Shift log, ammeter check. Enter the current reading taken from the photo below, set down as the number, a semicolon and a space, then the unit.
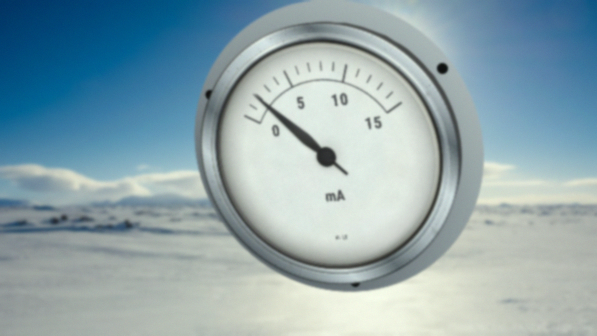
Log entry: 2; mA
